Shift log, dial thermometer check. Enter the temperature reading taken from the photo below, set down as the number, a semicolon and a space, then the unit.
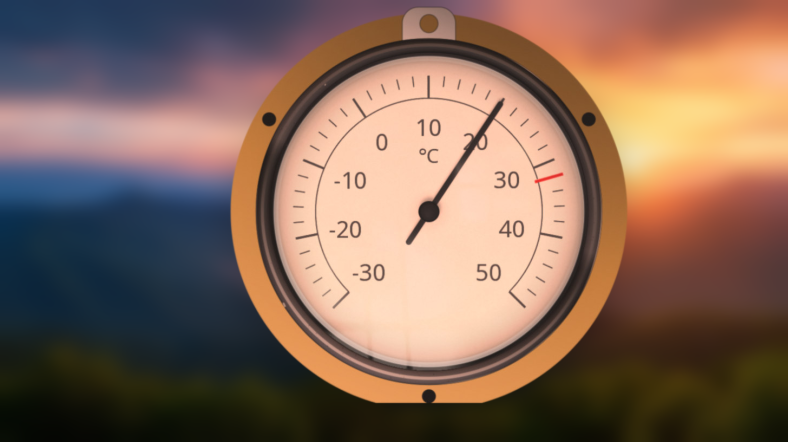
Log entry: 20; °C
